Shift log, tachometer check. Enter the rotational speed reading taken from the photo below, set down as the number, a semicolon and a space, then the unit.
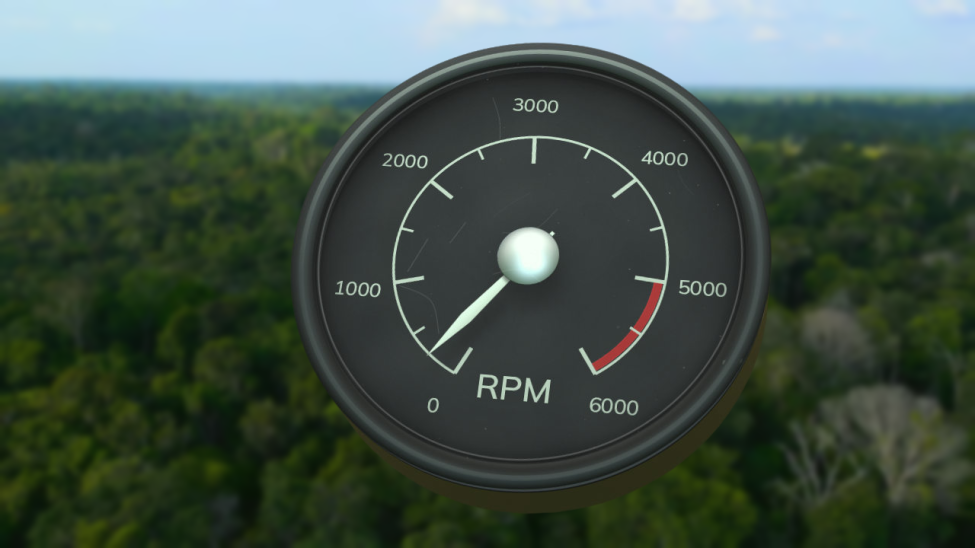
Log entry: 250; rpm
